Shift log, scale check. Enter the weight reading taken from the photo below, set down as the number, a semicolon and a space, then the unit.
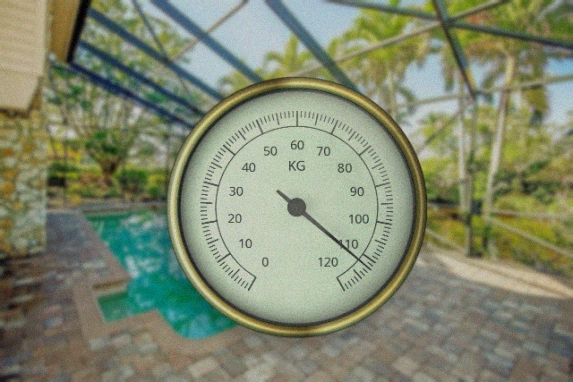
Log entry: 112; kg
